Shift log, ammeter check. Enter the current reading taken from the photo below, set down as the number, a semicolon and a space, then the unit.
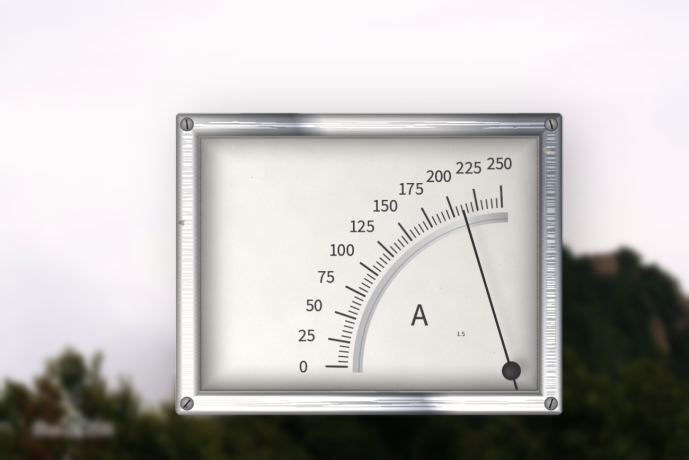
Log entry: 210; A
